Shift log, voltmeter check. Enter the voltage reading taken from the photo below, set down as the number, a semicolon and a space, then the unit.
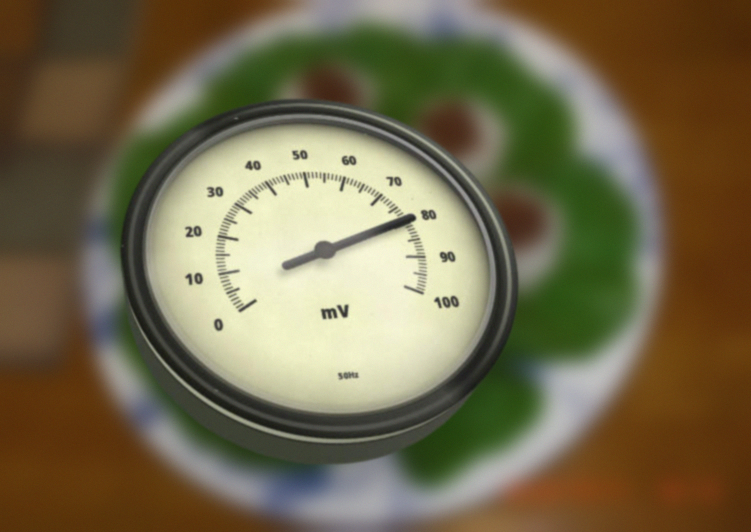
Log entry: 80; mV
